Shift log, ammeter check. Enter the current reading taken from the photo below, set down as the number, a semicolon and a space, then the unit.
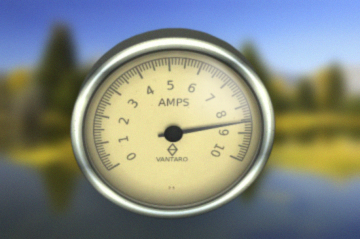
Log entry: 8.5; A
